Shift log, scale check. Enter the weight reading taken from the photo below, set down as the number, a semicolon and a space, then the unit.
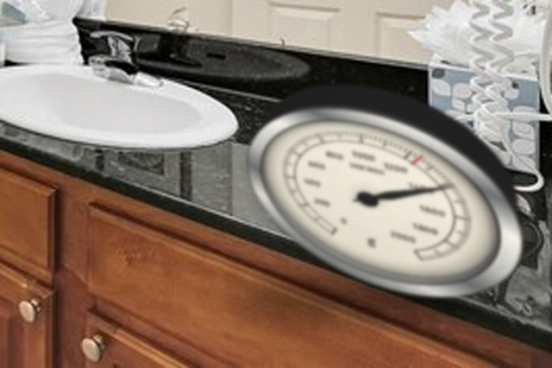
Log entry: 1400; g
